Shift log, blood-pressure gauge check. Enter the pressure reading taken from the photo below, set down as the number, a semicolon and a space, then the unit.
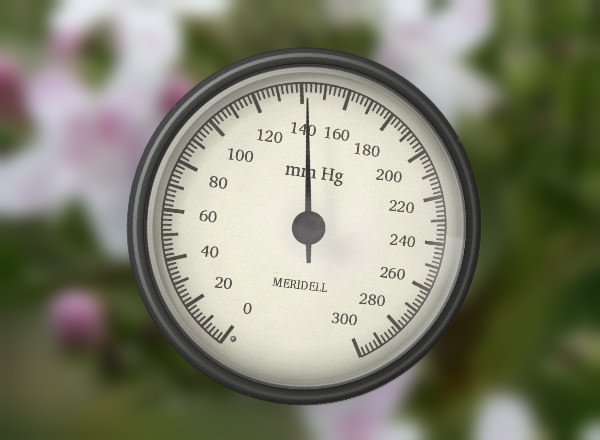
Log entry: 142; mmHg
